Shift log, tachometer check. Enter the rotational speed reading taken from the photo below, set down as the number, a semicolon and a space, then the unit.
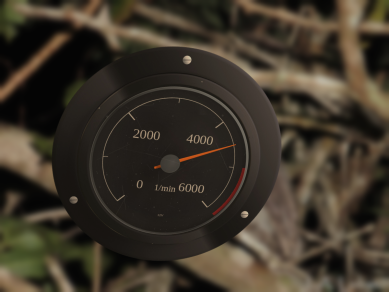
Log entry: 4500; rpm
